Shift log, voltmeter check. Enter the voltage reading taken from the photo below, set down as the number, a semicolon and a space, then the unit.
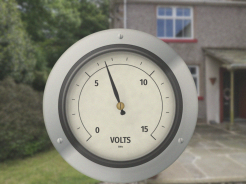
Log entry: 6.5; V
